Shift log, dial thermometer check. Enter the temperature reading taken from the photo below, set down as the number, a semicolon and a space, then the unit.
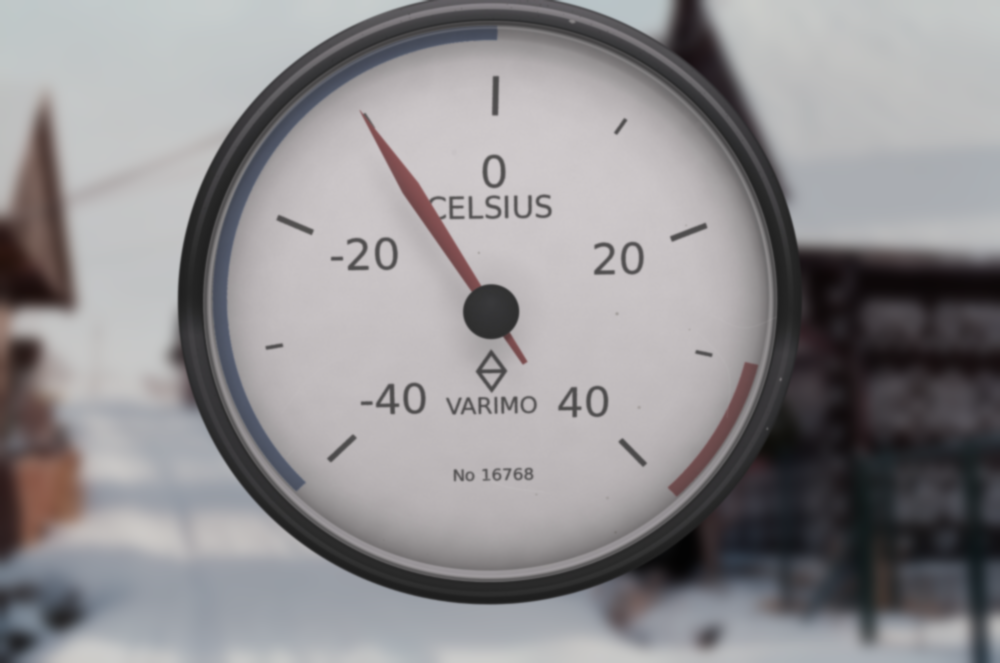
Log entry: -10; °C
